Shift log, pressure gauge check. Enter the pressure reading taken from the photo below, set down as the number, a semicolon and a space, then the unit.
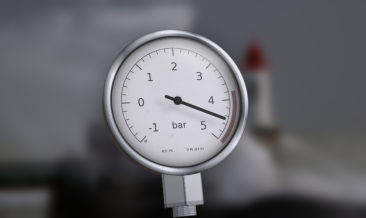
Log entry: 4.5; bar
